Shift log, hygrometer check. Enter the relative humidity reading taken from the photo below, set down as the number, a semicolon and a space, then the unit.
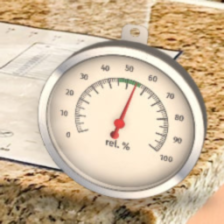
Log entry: 55; %
